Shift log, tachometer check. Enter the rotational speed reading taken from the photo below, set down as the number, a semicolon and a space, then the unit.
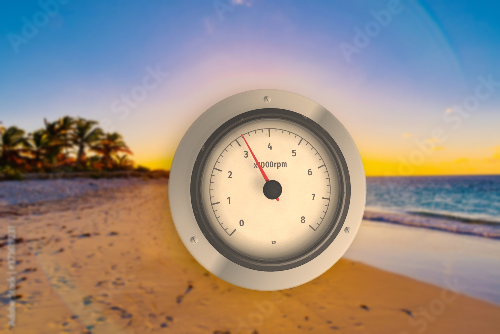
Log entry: 3200; rpm
